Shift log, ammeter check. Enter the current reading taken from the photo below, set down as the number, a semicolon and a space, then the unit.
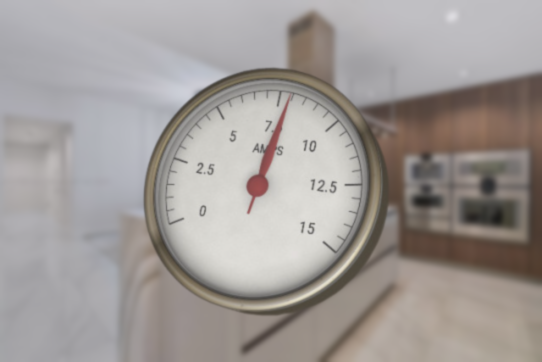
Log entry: 8; A
